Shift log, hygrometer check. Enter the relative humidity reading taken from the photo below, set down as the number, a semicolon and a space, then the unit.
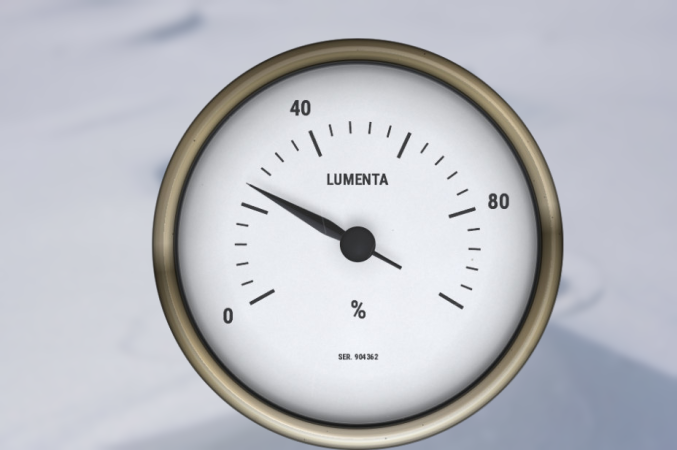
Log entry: 24; %
